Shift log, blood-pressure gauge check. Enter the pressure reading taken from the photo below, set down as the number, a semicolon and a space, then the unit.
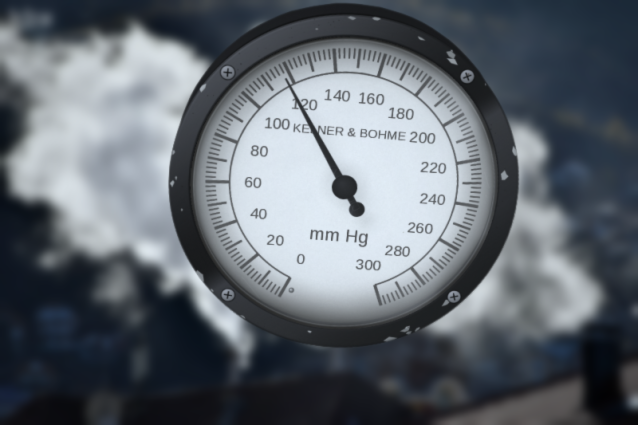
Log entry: 118; mmHg
